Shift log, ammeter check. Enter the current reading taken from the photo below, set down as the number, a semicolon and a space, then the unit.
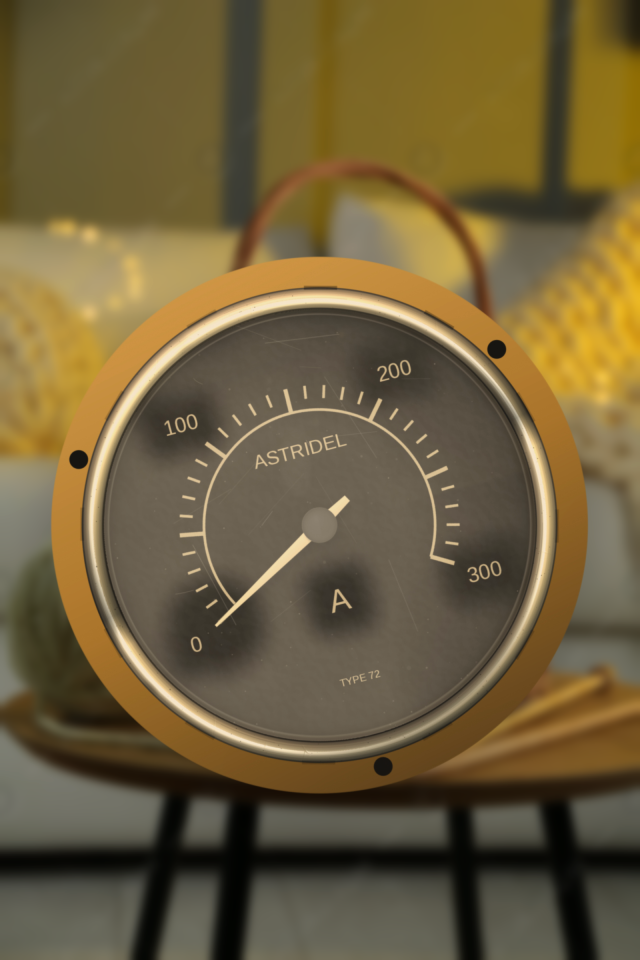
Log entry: 0; A
